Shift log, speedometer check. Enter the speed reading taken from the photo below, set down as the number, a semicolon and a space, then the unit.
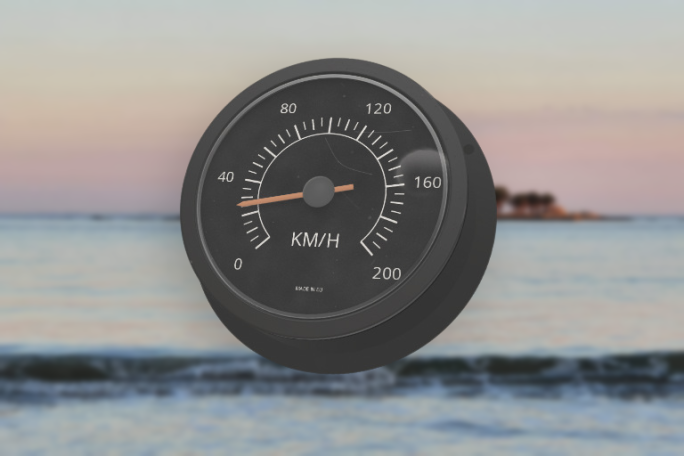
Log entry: 25; km/h
